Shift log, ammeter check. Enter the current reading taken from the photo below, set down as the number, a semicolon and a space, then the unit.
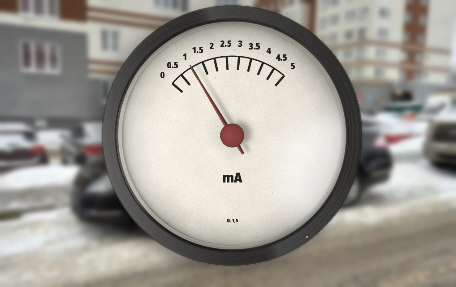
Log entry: 1; mA
